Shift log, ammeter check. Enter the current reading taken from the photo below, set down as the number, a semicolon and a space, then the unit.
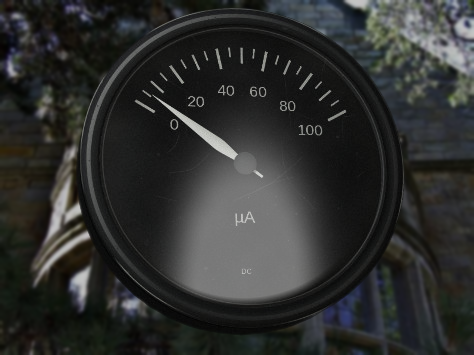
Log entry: 5; µA
